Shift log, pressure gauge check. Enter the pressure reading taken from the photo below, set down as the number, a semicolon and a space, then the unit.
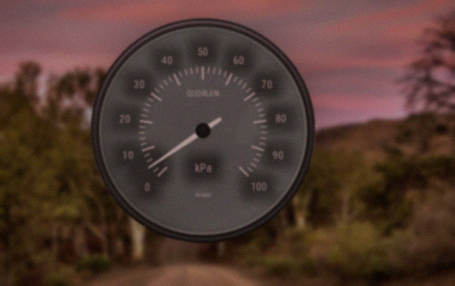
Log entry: 4; kPa
